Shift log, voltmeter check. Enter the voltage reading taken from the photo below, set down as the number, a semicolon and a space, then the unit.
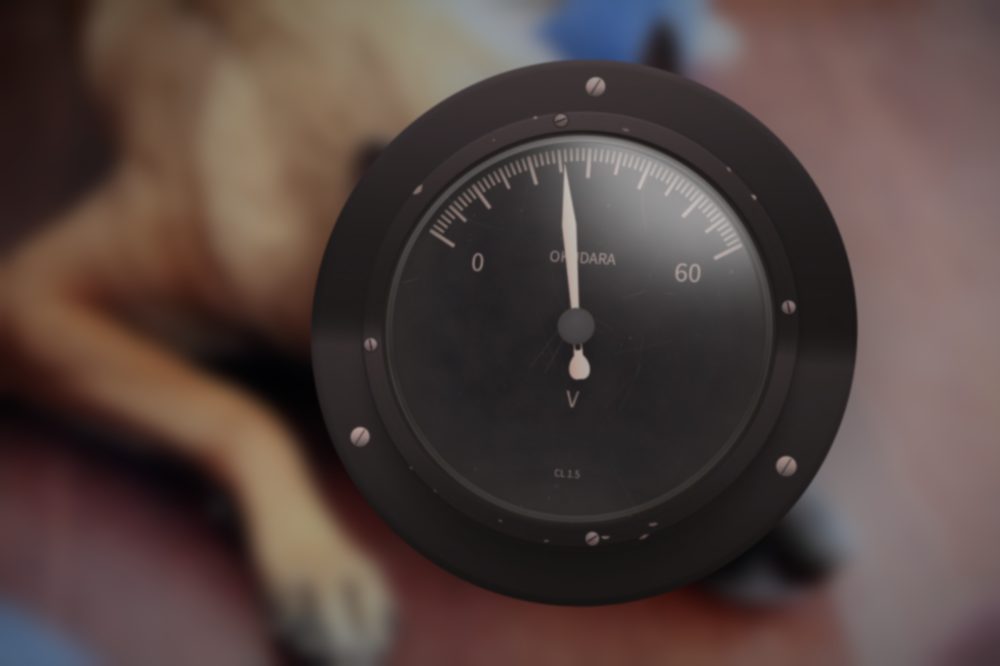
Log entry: 26; V
